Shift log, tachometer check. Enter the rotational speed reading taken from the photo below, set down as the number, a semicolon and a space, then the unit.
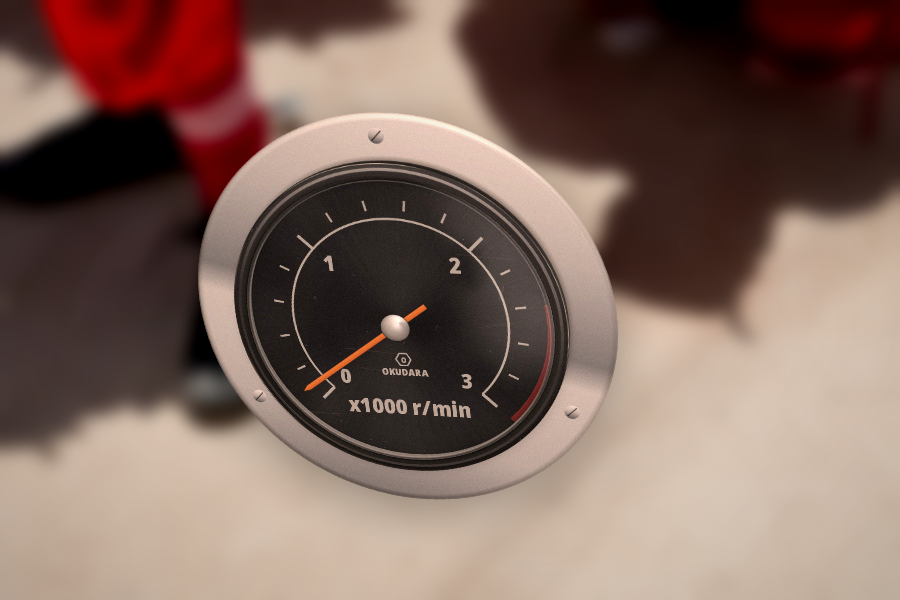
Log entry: 100; rpm
